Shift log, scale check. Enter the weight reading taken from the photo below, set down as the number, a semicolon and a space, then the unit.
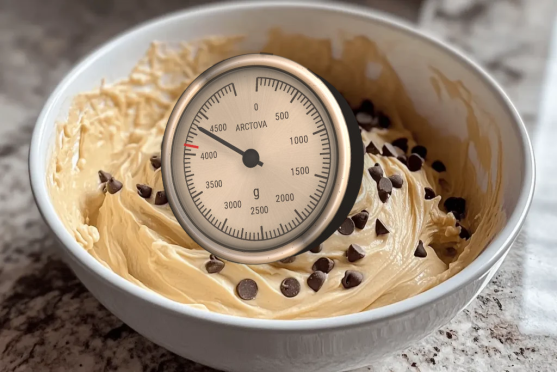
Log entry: 4350; g
